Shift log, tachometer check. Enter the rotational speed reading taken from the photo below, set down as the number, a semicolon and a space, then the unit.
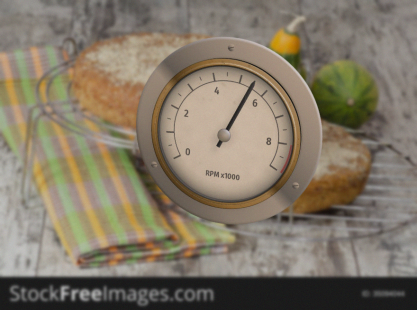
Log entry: 5500; rpm
